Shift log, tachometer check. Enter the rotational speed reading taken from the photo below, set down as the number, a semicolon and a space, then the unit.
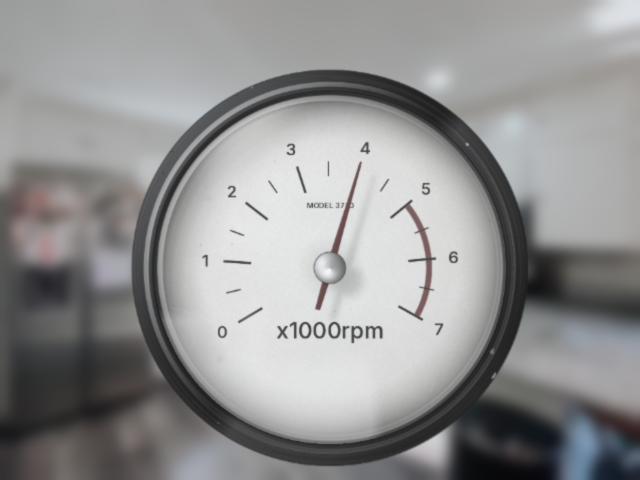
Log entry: 4000; rpm
